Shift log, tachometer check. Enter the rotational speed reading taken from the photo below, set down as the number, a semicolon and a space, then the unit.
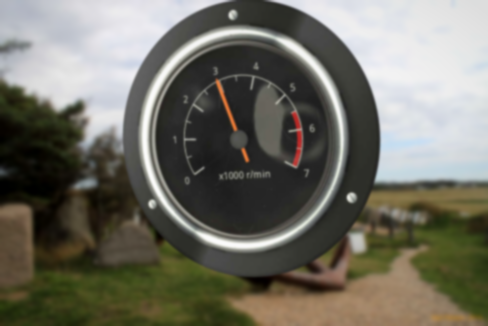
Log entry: 3000; rpm
